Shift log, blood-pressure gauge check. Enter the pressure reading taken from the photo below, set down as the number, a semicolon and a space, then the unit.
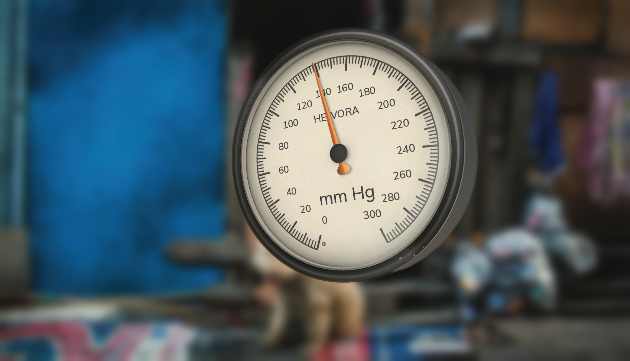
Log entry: 140; mmHg
